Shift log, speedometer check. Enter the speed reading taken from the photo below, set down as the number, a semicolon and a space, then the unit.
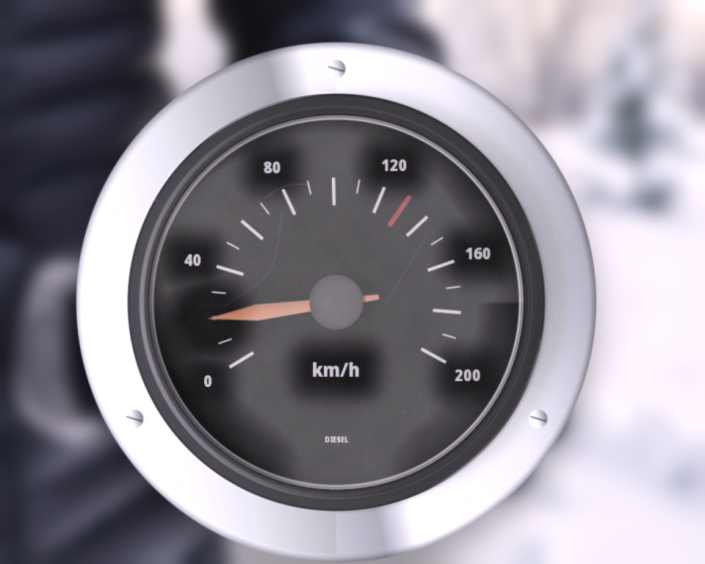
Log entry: 20; km/h
